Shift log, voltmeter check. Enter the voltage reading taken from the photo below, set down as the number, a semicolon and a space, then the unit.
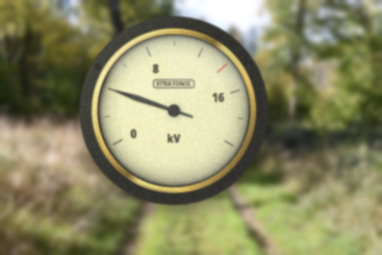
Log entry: 4; kV
